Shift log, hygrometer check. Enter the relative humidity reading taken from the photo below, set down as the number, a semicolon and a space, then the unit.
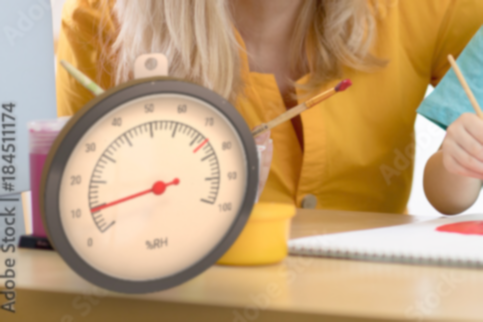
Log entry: 10; %
